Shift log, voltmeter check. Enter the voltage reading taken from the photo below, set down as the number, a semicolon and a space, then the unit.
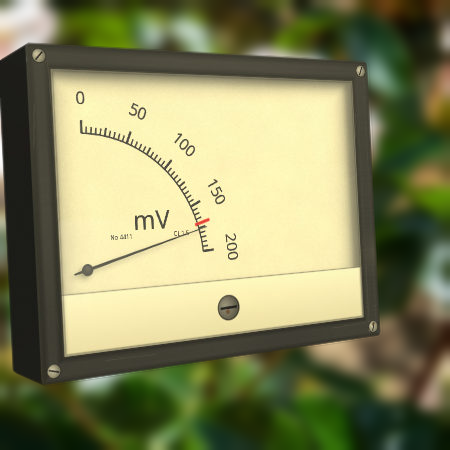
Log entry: 175; mV
